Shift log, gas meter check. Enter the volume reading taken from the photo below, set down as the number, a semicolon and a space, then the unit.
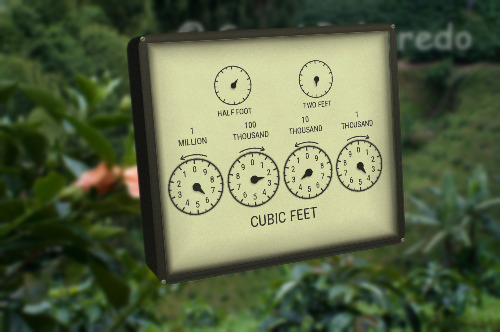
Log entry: 623400; ft³
